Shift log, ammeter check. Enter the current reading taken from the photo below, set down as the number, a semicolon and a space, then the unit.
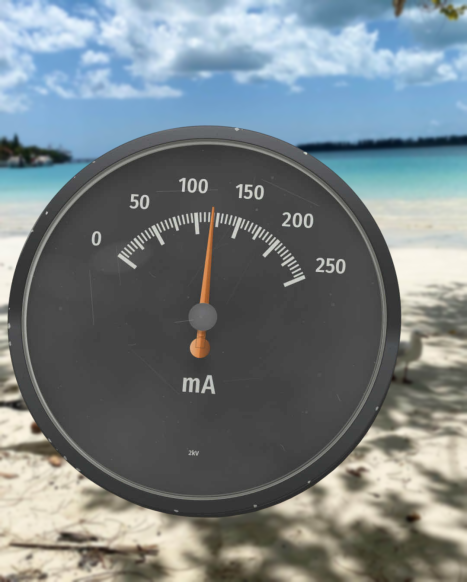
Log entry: 120; mA
